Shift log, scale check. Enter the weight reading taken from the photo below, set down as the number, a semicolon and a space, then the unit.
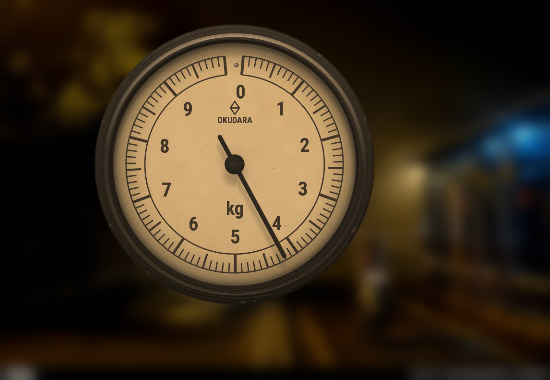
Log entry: 4.2; kg
